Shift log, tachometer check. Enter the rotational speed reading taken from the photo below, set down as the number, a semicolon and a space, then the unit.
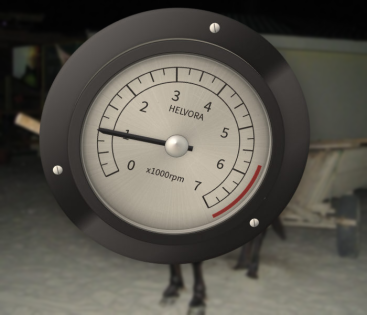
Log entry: 1000; rpm
